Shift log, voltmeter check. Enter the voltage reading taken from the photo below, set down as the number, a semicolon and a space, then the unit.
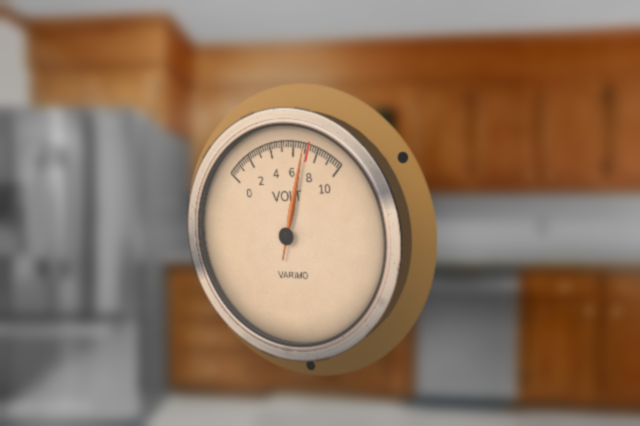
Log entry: 7; V
